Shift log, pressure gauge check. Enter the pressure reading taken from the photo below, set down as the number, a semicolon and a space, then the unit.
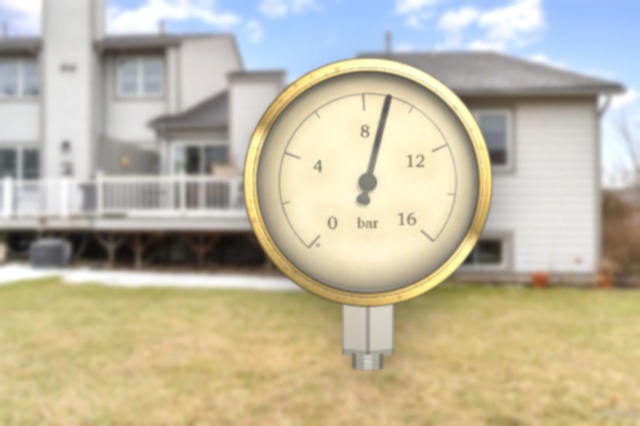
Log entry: 9; bar
